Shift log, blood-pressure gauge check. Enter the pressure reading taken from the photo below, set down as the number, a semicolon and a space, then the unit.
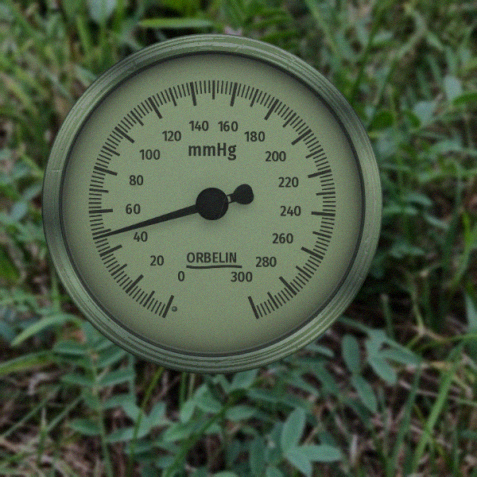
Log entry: 48; mmHg
